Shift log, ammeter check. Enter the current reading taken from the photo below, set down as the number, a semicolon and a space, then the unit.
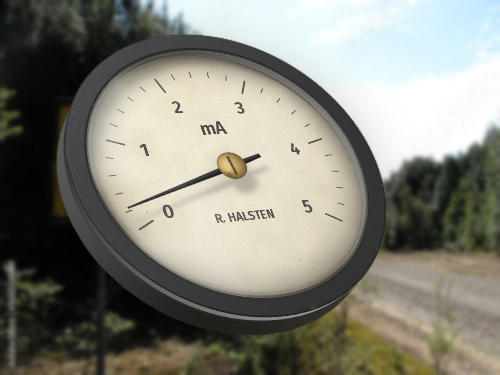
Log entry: 0.2; mA
